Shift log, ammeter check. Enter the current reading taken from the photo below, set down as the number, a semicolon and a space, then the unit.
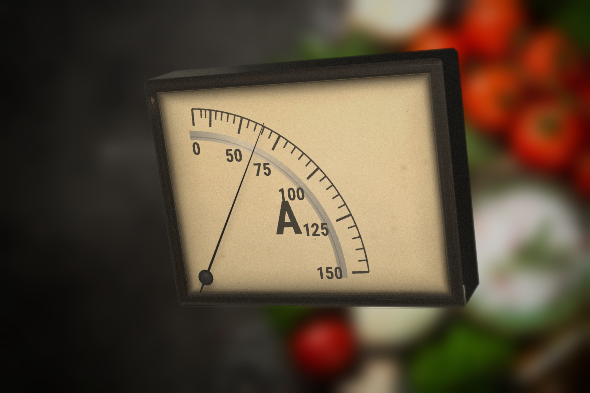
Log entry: 65; A
